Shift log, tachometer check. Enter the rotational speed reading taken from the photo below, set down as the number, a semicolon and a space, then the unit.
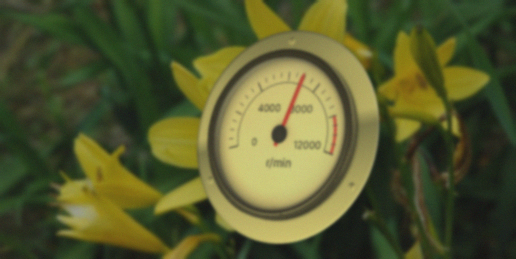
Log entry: 7000; rpm
